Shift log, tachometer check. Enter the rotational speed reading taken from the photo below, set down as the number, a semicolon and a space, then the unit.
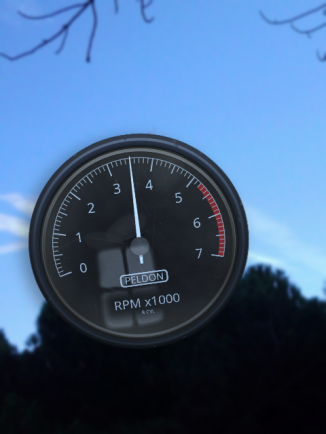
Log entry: 3500; rpm
